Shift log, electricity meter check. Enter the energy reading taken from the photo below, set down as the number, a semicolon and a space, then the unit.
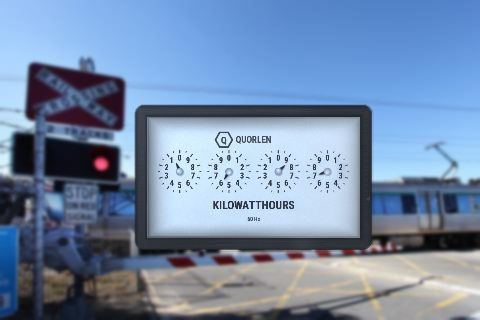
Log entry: 587; kWh
